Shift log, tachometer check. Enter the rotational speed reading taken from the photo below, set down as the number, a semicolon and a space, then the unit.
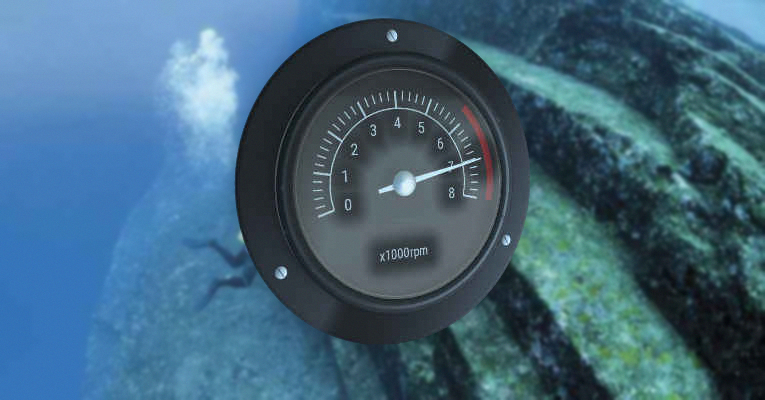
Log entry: 7000; rpm
